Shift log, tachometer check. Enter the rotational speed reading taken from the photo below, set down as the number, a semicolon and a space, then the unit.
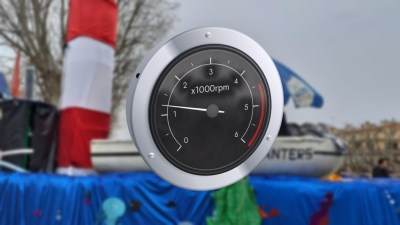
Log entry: 1250; rpm
